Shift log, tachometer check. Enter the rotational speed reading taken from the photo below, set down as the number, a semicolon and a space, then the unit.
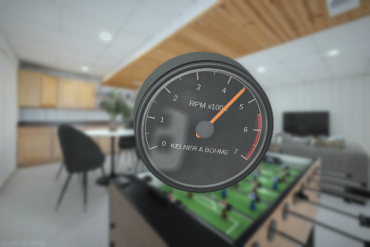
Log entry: 4500; rpm
